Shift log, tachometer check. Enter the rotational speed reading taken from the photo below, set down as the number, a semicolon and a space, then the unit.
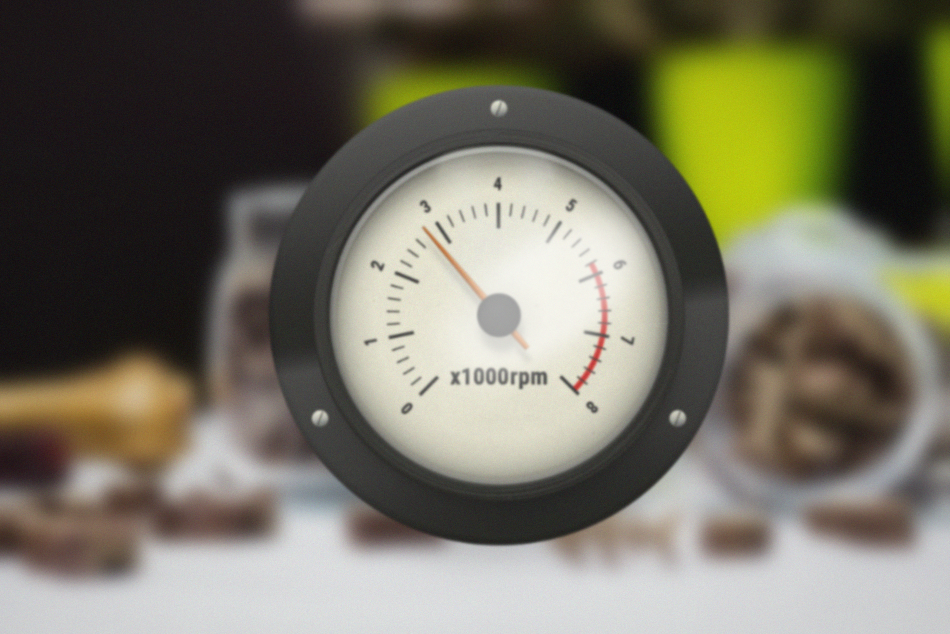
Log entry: 2800; rpm
